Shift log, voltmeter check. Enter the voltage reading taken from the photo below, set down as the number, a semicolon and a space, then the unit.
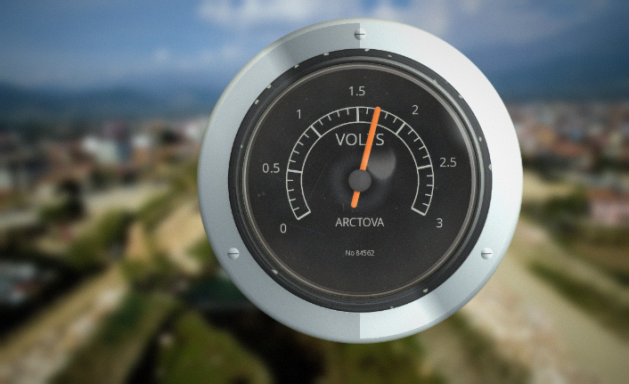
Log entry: 1.7; V
